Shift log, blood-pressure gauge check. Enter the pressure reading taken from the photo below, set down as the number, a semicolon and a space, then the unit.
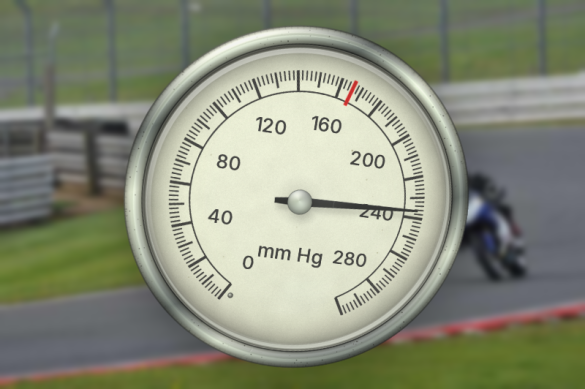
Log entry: 236; mmHg
